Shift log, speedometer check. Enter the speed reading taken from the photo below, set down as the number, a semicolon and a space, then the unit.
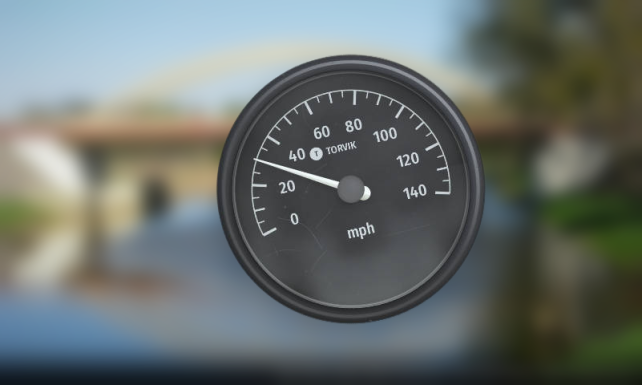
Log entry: 30; mph
